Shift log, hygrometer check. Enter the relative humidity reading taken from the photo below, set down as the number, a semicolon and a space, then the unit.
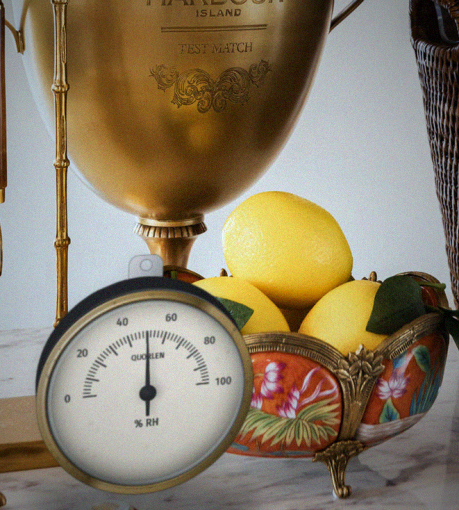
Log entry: 50; %
